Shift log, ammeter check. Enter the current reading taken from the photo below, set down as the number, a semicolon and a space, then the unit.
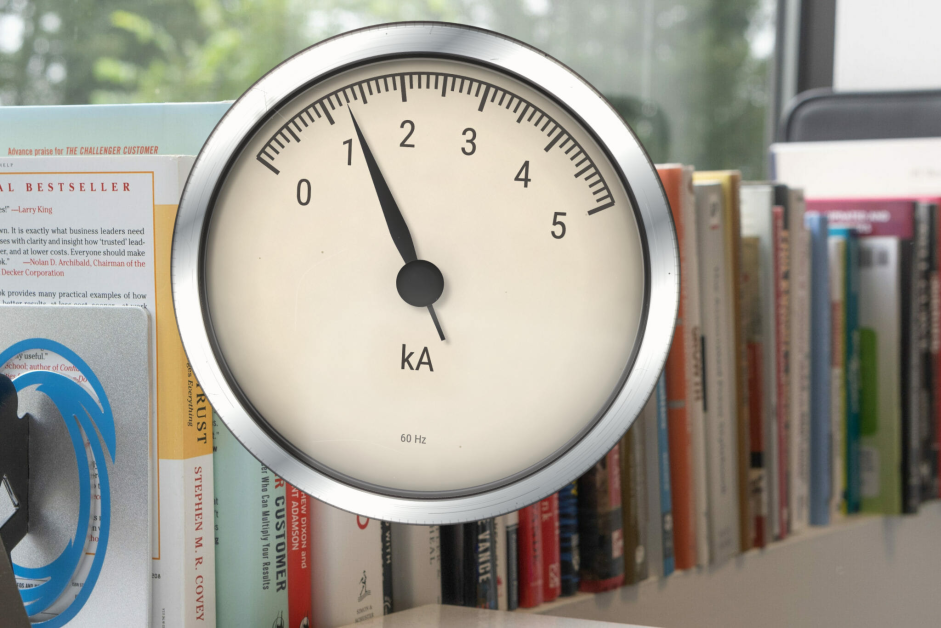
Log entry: 1.3; kA
